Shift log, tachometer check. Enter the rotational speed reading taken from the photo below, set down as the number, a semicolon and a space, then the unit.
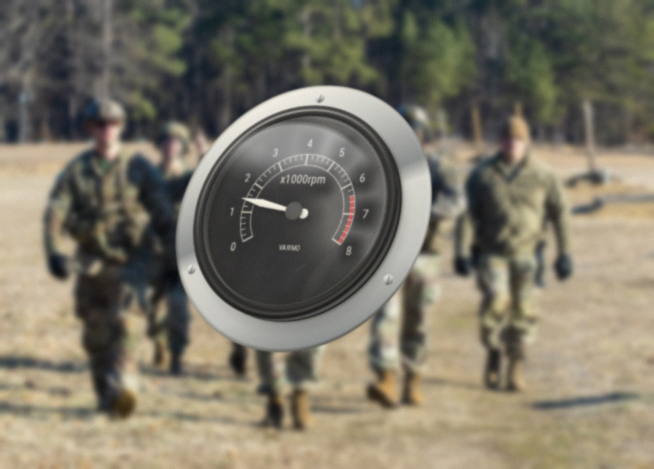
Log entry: 1400; rpm
